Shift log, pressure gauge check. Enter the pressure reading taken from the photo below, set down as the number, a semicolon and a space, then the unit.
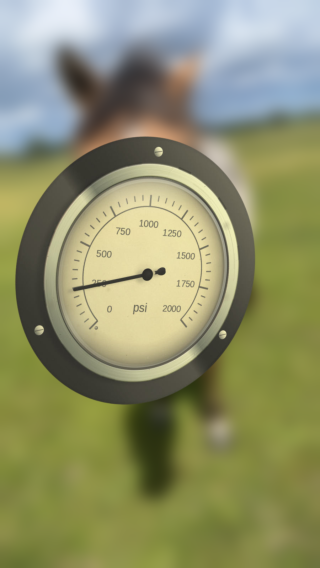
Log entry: 250; psi
